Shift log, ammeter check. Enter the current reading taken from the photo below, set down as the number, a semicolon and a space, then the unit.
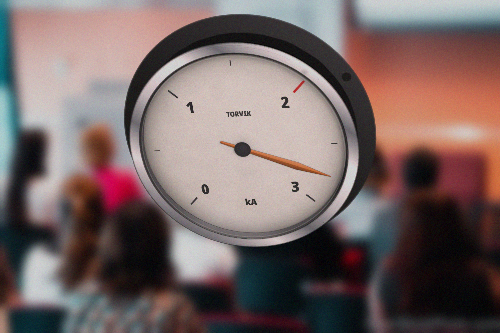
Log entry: 2.75; kA
